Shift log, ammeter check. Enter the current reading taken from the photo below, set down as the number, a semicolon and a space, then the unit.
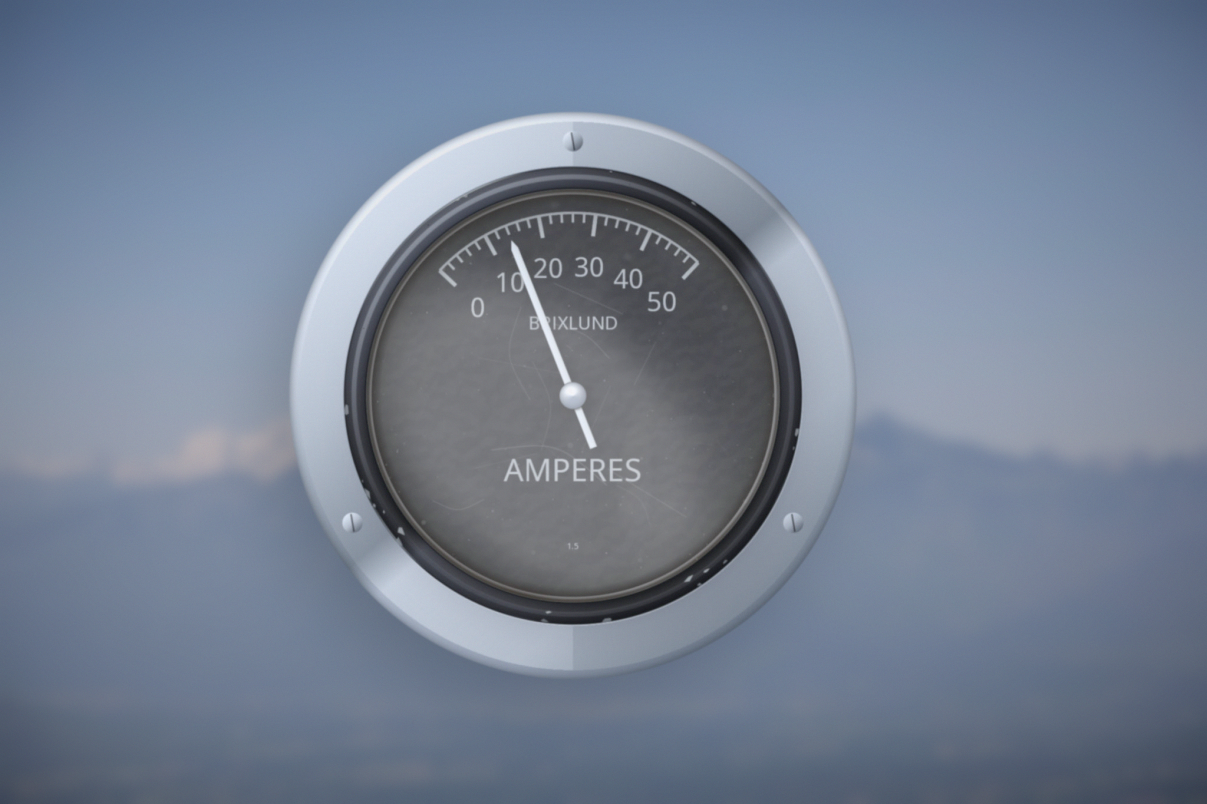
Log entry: 14; A
